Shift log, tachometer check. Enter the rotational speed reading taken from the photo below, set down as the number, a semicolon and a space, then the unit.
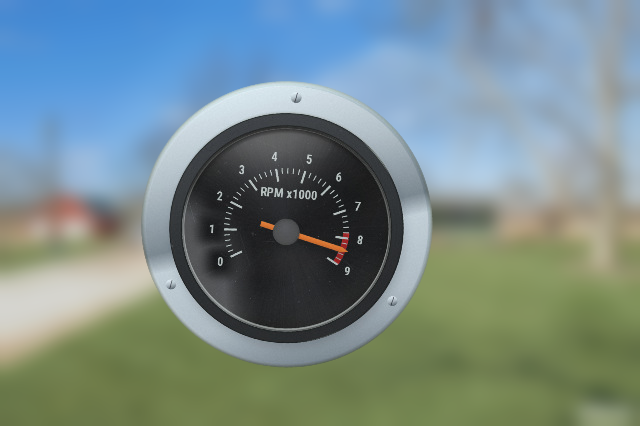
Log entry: 8400; rpm
